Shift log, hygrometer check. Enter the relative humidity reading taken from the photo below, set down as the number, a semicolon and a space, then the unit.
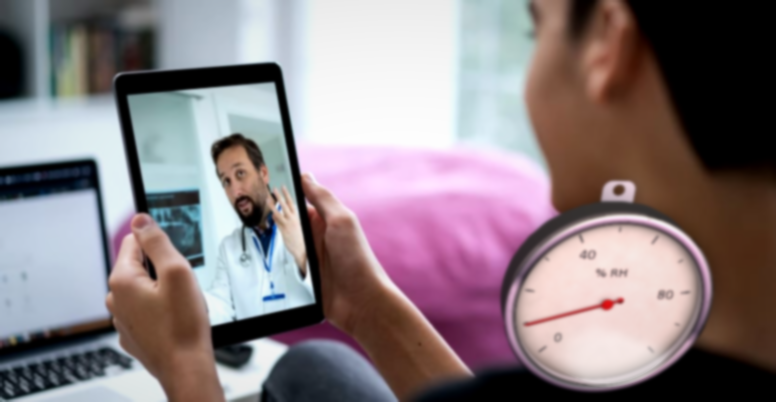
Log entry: 10; %
